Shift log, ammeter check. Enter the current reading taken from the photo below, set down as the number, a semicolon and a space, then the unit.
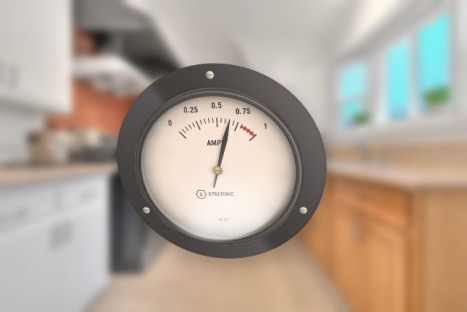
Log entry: 0.65; A
